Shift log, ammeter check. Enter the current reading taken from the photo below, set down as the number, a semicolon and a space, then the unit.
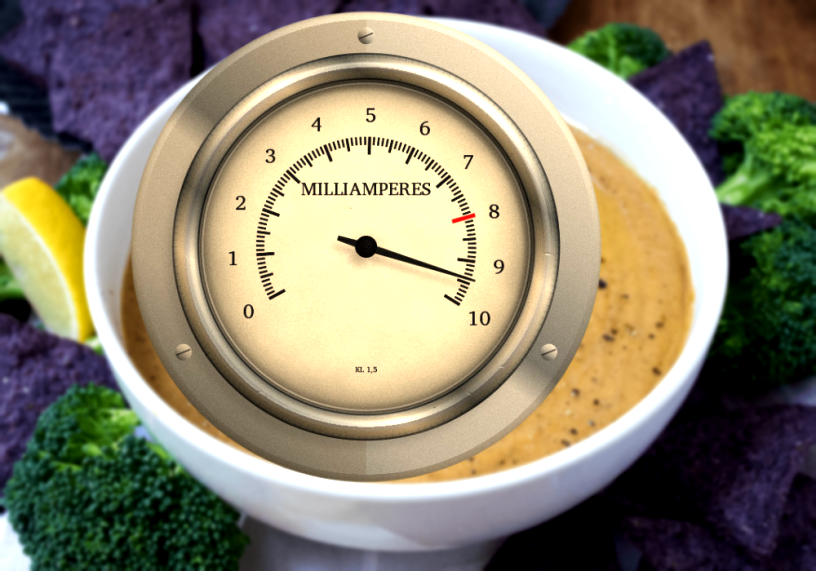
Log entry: 9.4; mA
